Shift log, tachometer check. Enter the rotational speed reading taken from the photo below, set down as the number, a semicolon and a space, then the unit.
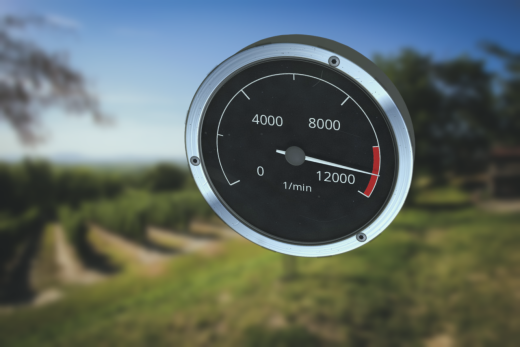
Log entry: 11000; rpm
